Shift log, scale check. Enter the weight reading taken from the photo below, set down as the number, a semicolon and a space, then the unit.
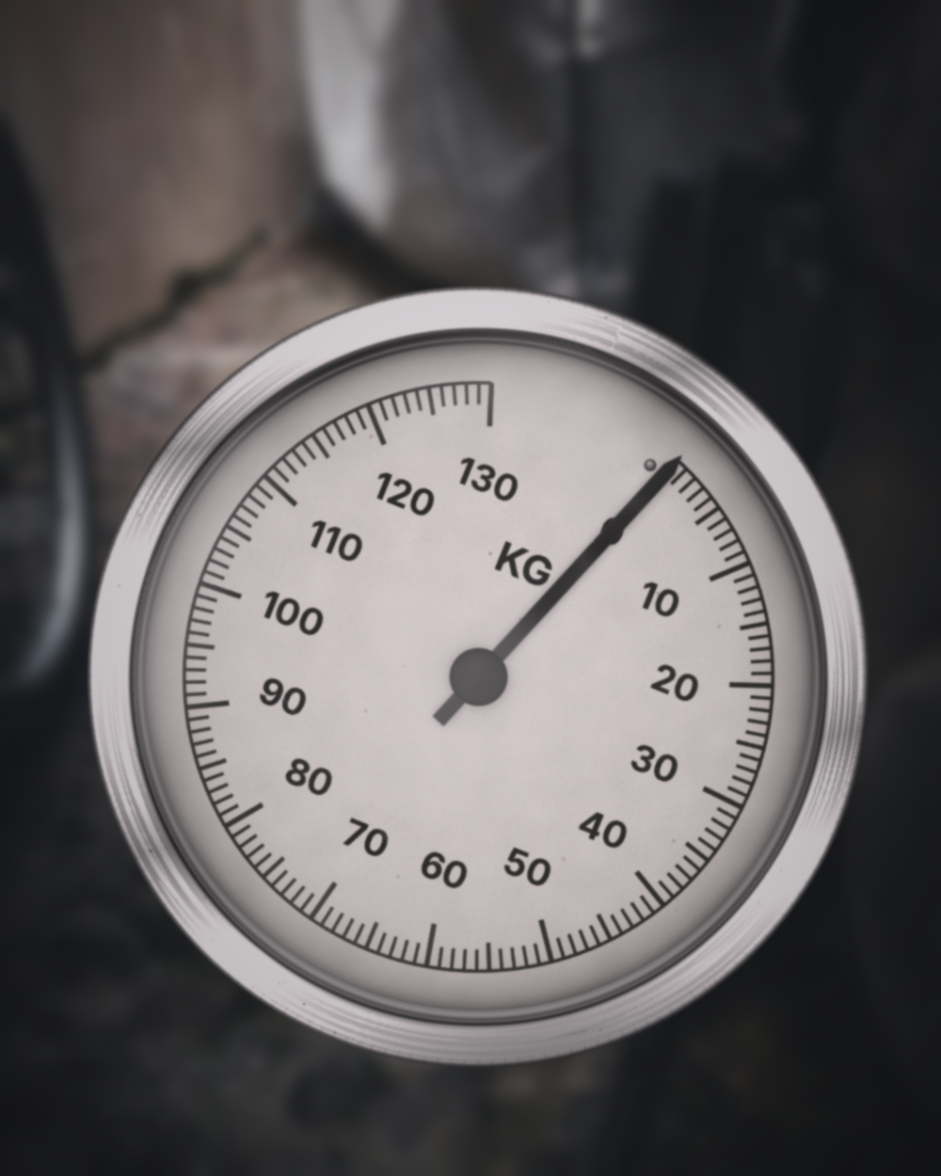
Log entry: 0; kg
